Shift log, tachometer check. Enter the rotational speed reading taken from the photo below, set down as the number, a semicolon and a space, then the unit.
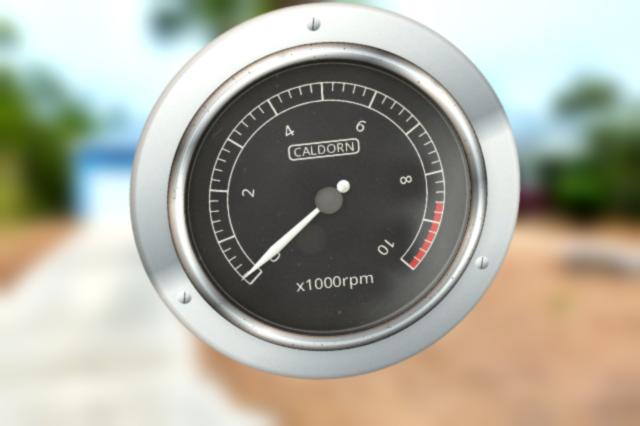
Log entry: 200; rpm
